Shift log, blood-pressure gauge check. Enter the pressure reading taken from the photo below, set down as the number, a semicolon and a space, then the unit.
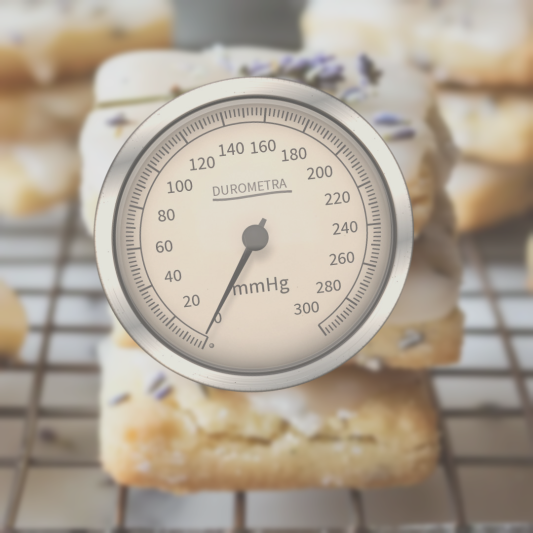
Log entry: 2; mmHg
